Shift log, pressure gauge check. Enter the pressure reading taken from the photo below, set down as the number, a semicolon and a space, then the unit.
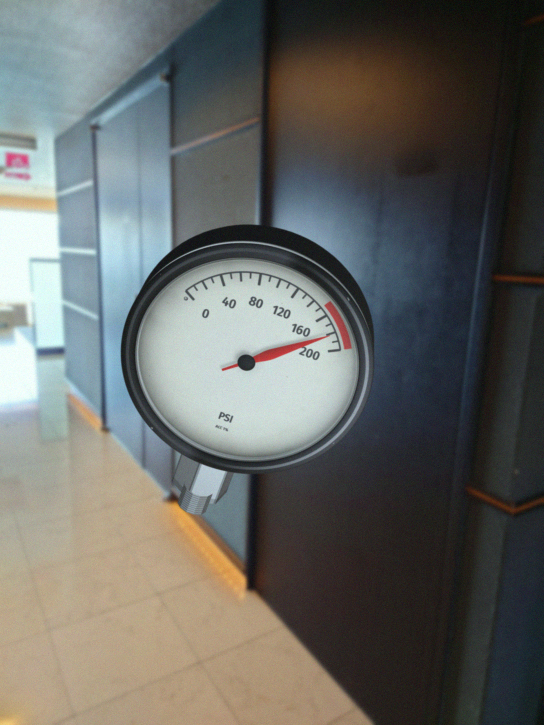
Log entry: 180; psi
